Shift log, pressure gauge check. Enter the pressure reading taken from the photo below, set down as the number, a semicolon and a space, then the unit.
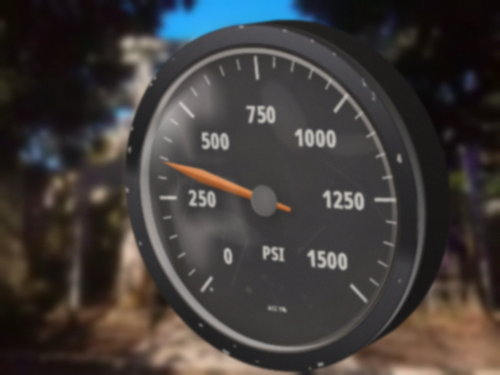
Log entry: 350; psi
